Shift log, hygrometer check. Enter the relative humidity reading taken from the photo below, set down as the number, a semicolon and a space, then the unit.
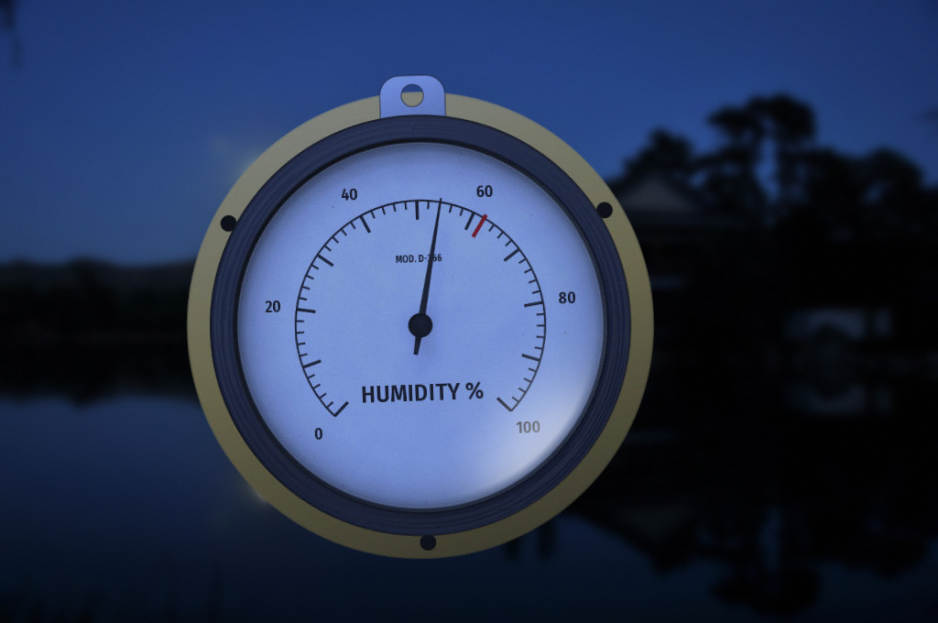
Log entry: 54; %
